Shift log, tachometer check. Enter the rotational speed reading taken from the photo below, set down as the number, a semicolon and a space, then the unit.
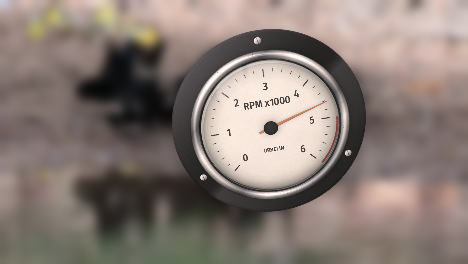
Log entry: 4600; rpm
